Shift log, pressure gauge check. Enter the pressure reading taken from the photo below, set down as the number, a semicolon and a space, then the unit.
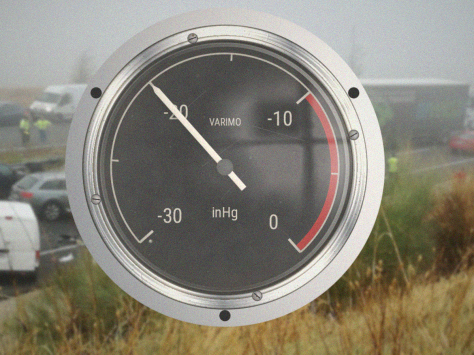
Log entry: -20; inHg
